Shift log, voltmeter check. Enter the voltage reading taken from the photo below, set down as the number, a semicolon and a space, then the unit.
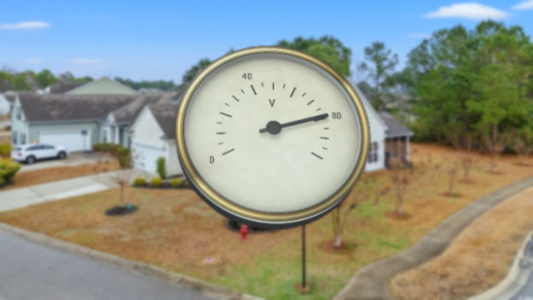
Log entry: 80; V
